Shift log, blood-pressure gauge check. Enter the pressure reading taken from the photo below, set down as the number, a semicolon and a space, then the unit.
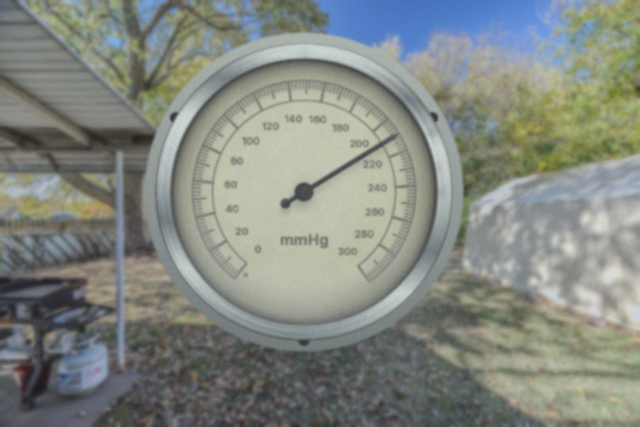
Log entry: 210; mmHg
